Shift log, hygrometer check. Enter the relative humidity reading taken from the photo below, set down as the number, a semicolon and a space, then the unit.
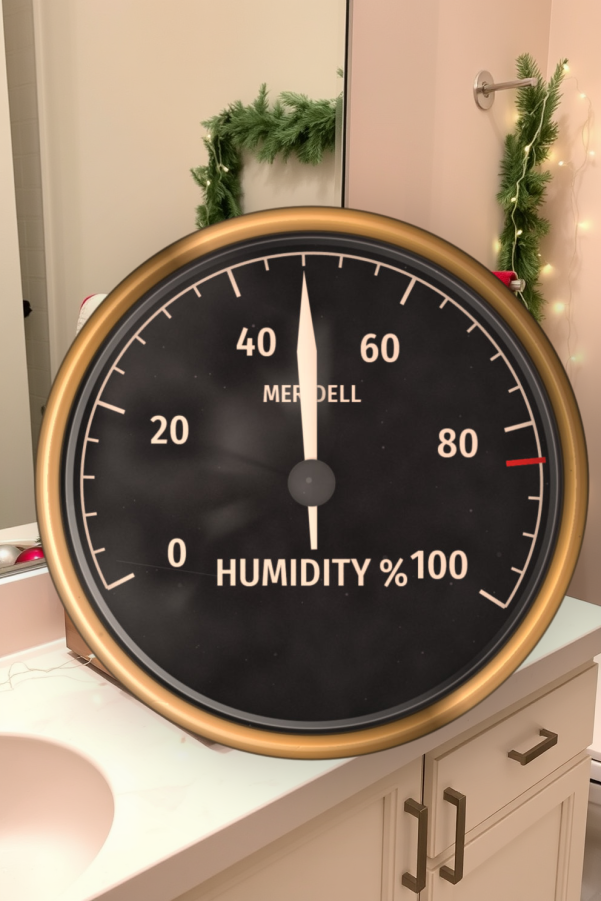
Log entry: 48; %
